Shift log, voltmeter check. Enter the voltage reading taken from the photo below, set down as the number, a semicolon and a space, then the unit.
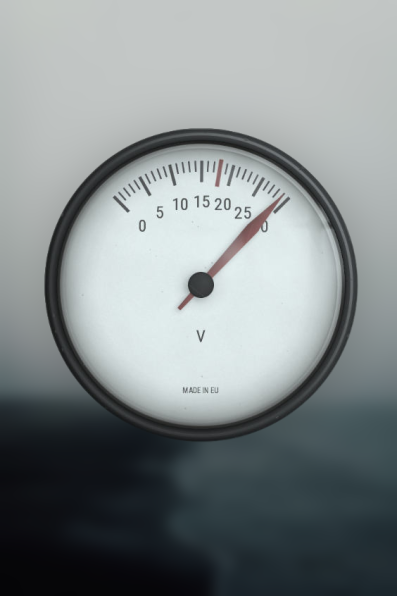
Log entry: 29; V
